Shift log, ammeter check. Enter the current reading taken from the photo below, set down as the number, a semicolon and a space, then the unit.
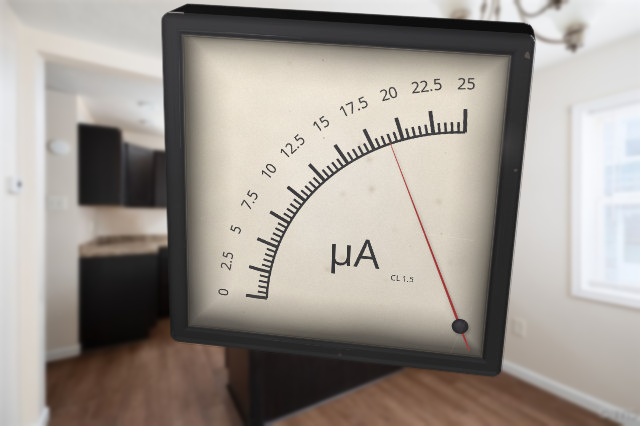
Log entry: 19; µA
